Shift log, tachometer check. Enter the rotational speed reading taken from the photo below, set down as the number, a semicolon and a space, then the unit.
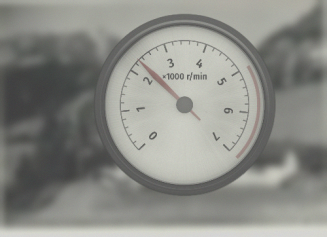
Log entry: 2300; rpm
